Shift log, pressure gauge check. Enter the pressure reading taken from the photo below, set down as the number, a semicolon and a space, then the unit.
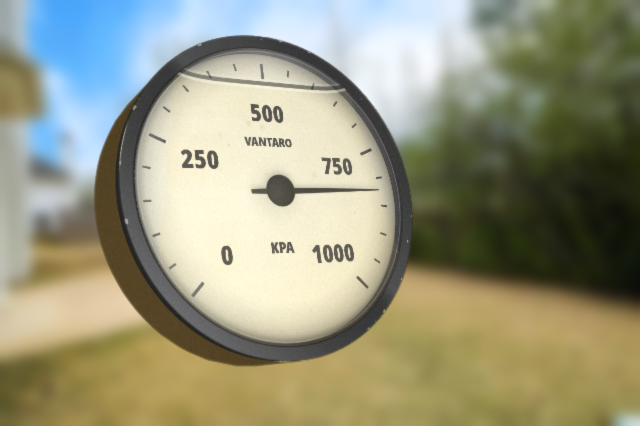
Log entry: 825; kPa
